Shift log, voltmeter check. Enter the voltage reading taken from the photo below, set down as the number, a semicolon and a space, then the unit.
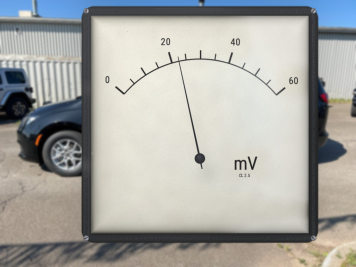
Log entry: 22.5; mV
